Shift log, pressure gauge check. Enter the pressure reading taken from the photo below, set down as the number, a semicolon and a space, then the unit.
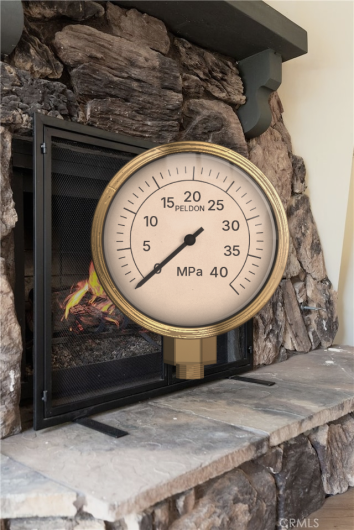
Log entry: 0; MPa
